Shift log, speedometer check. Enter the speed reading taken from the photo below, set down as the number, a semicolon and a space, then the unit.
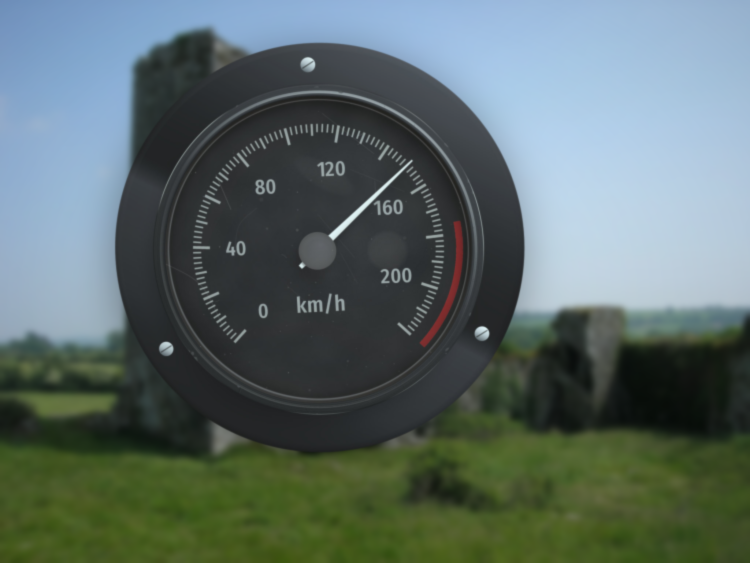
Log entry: 150; km/h
